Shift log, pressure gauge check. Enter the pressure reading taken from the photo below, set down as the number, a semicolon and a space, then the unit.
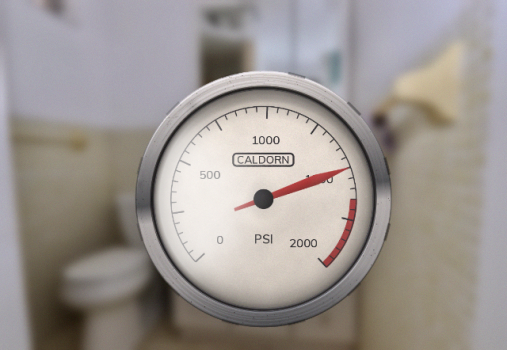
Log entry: 1500; psi
